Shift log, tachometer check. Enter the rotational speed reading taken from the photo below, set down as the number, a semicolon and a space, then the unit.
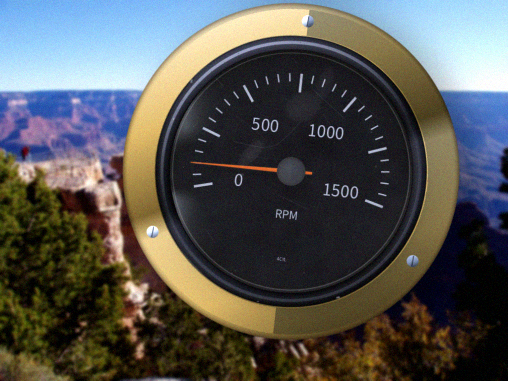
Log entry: 100; rpm
